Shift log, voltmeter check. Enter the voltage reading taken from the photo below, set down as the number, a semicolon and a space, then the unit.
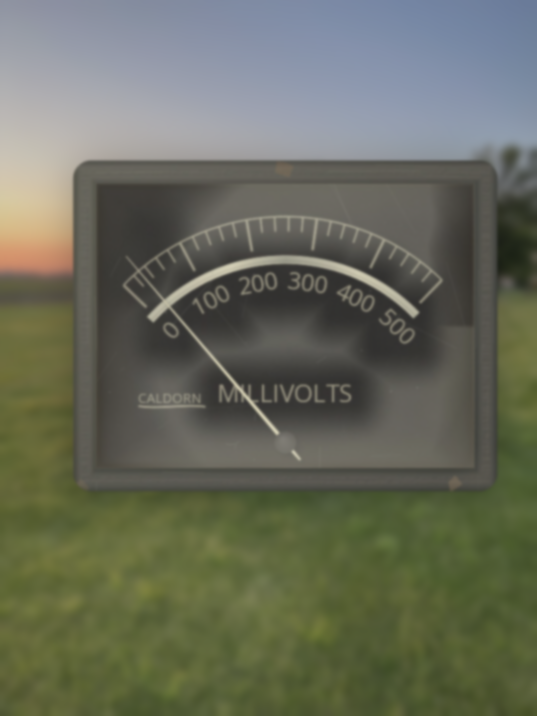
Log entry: 30; mV
